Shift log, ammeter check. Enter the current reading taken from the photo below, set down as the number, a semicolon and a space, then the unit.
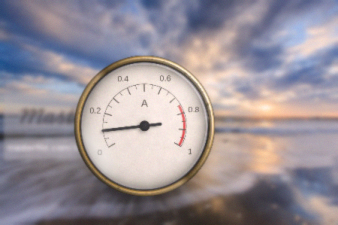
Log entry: 0.1; A
